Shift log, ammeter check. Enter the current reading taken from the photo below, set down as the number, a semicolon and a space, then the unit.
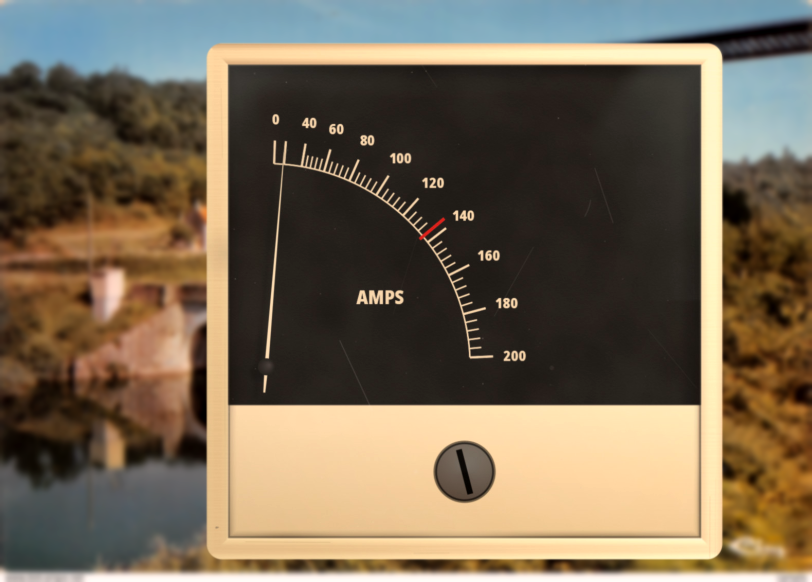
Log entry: 20; A
